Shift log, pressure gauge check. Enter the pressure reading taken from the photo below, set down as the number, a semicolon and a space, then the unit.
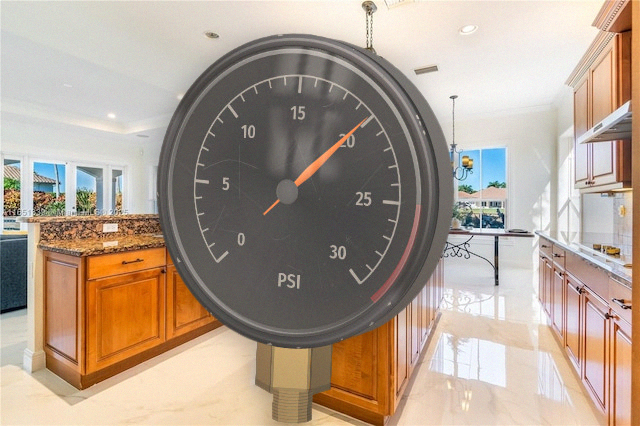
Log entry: 20; psi
